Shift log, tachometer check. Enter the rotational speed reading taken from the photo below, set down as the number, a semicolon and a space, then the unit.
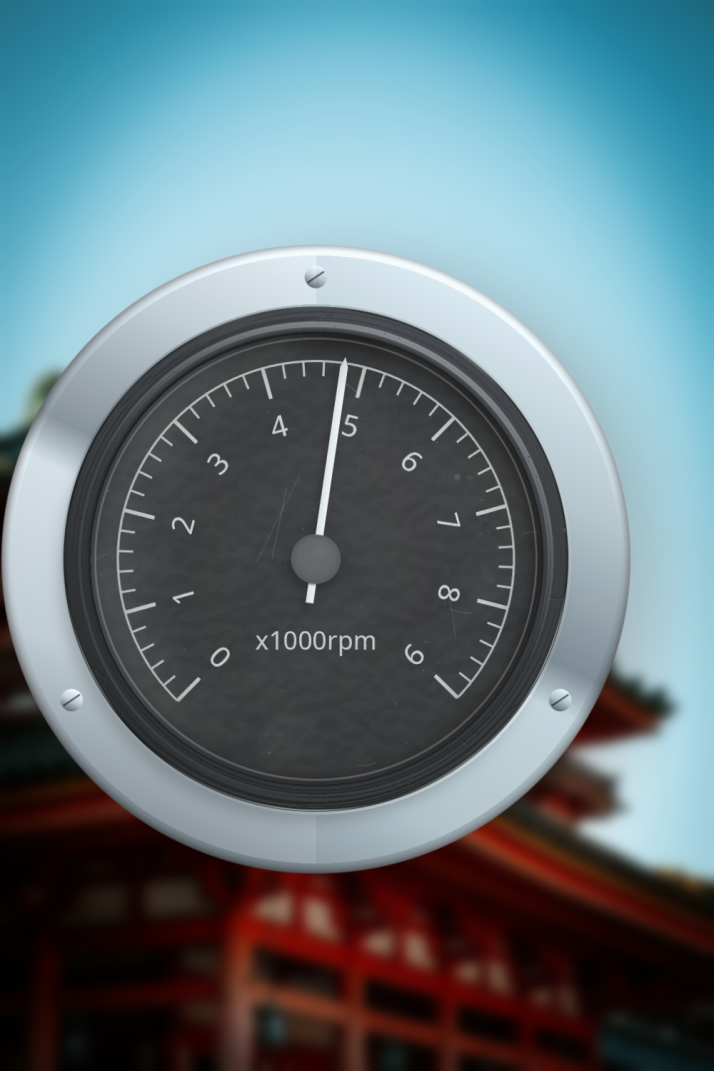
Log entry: 4800; rpm
